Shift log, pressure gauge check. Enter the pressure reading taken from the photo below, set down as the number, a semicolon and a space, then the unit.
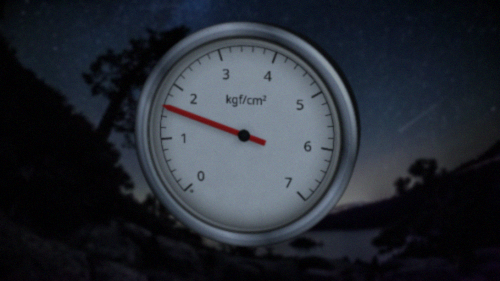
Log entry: 1.6; kg/cm²
